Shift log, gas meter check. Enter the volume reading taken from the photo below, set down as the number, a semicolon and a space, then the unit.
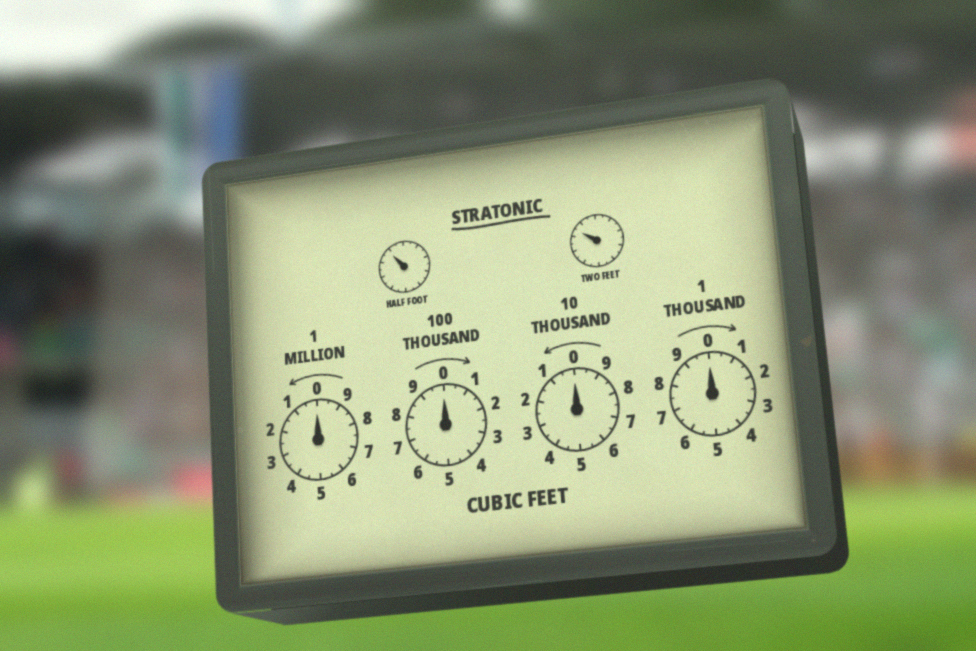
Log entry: 0; ft³
